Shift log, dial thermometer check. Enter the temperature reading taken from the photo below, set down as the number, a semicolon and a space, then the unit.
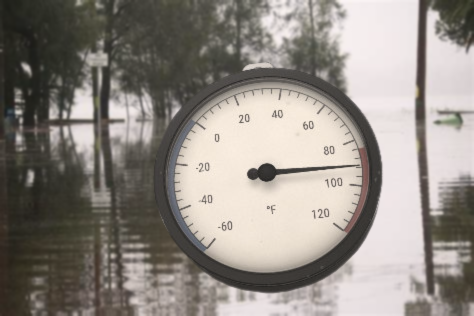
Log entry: 92; °F
